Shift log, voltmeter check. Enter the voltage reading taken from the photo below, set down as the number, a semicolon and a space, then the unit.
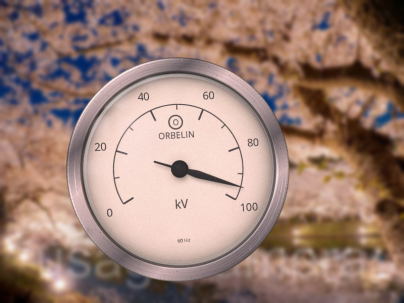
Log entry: 95; kV
